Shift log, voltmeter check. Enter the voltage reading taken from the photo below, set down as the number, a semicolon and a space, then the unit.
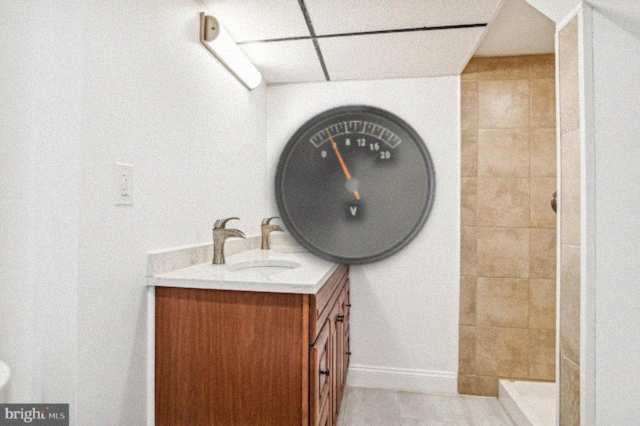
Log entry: 4; V
